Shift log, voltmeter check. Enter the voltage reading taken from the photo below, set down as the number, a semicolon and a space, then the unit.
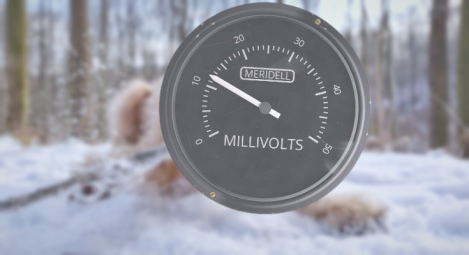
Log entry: 12; mV
